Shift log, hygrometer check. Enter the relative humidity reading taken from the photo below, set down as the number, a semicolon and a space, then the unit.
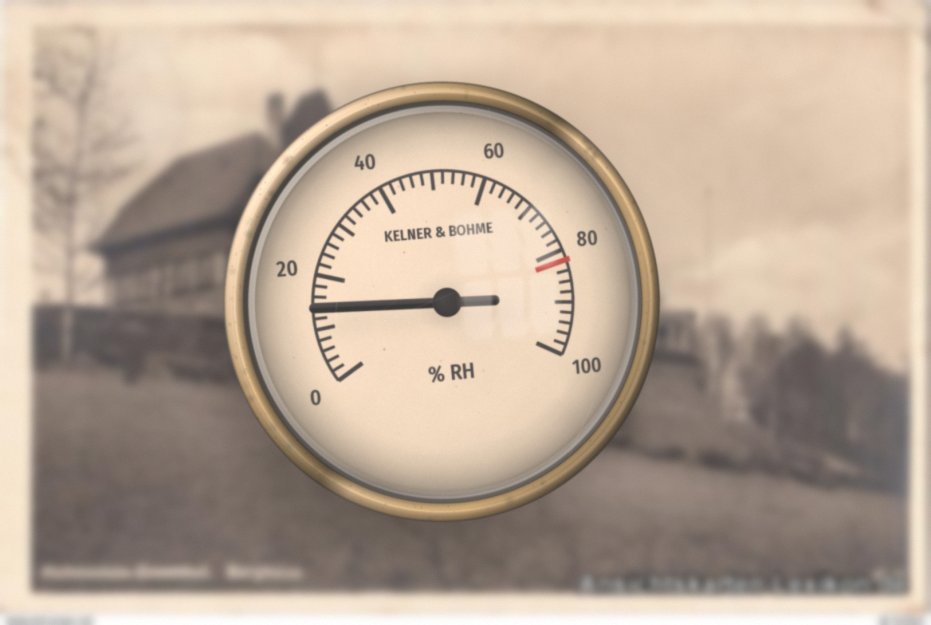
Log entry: 14; %
